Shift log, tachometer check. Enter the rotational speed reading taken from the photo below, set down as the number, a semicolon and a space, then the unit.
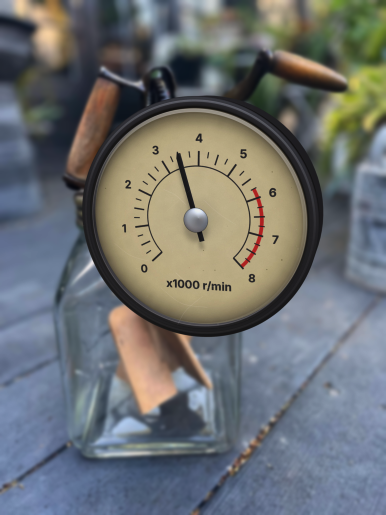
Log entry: 3500; rpm
